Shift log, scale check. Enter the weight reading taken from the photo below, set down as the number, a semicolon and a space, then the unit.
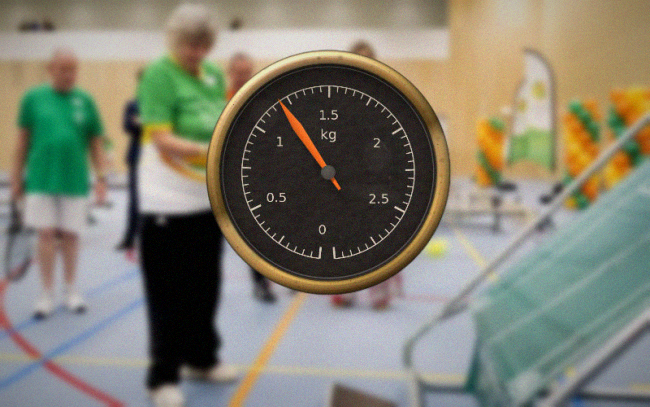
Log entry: 1.2; kg
